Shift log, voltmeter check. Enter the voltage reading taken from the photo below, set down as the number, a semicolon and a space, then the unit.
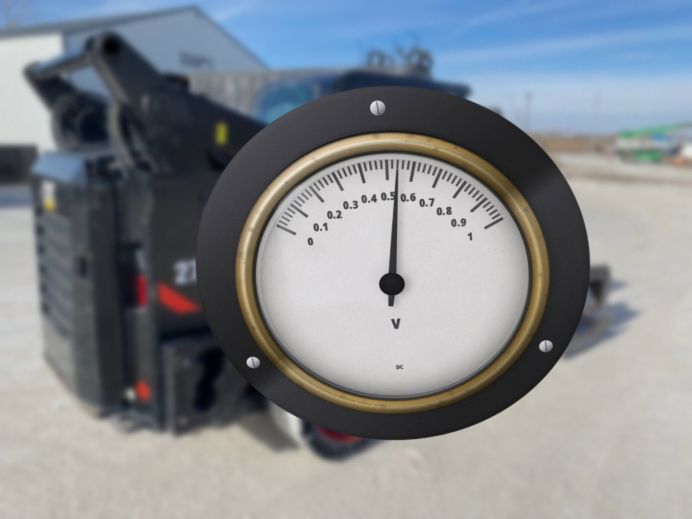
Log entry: 0.54; V
